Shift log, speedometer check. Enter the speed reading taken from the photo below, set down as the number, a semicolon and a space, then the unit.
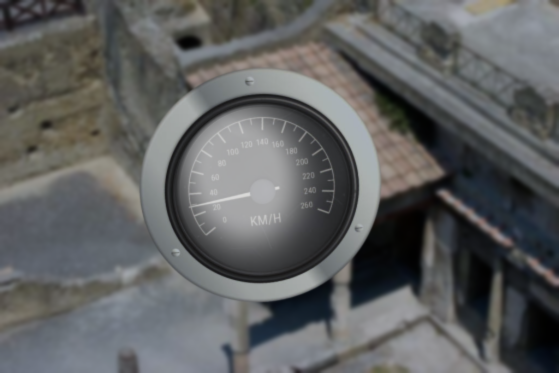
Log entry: 30; km/h
